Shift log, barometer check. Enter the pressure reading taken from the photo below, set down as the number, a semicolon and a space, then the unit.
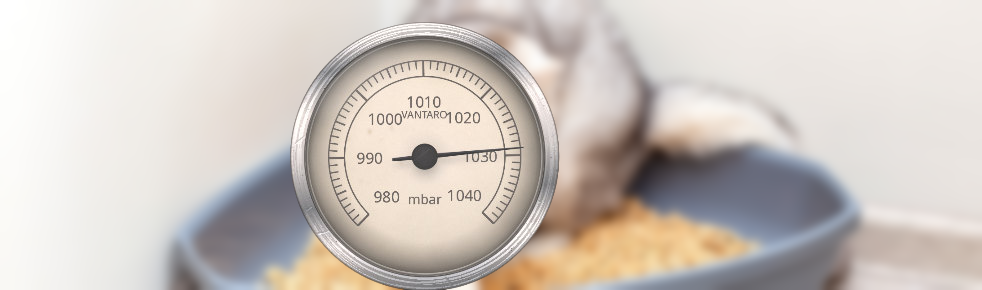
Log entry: 1029; mbar
